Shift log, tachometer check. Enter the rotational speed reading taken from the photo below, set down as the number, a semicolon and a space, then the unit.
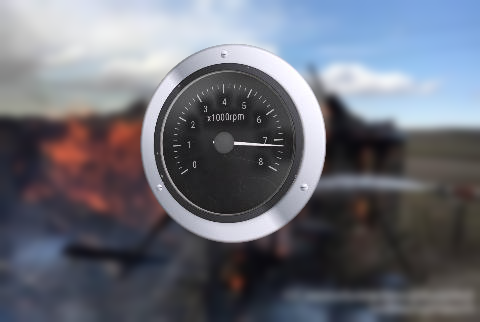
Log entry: 7200; rpm
